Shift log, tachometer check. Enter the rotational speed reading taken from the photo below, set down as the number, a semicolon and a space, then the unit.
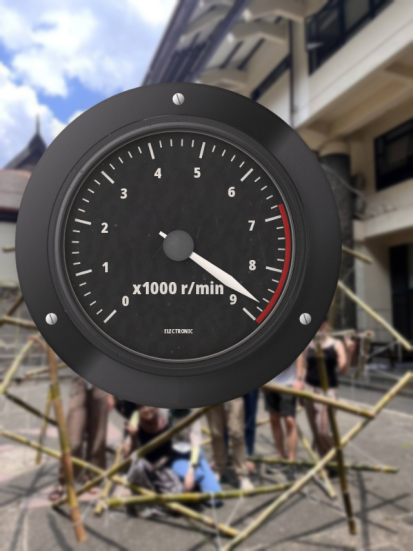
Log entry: 8700; rpm
